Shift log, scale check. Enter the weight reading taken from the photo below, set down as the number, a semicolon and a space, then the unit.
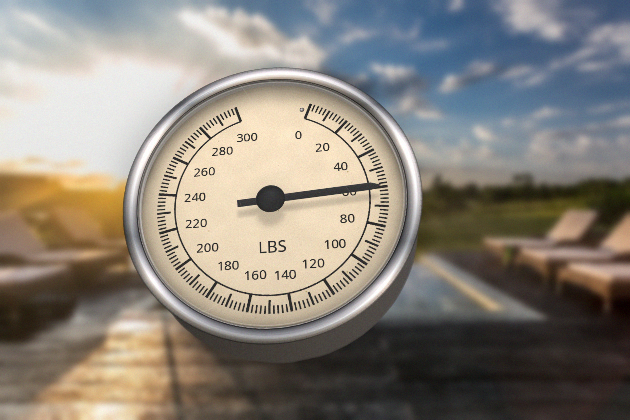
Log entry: 60; lb
